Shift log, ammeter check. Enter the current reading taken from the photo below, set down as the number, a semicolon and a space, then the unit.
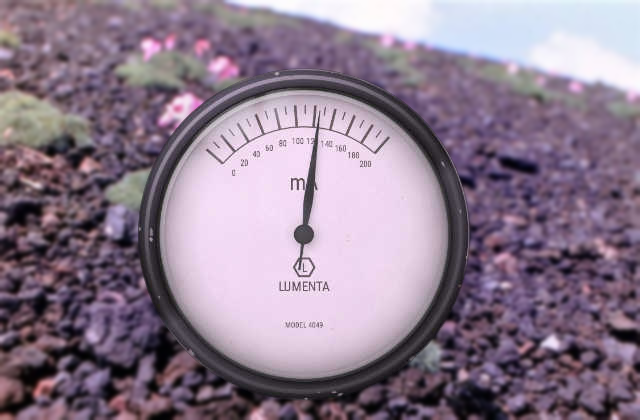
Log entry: 125; mA
